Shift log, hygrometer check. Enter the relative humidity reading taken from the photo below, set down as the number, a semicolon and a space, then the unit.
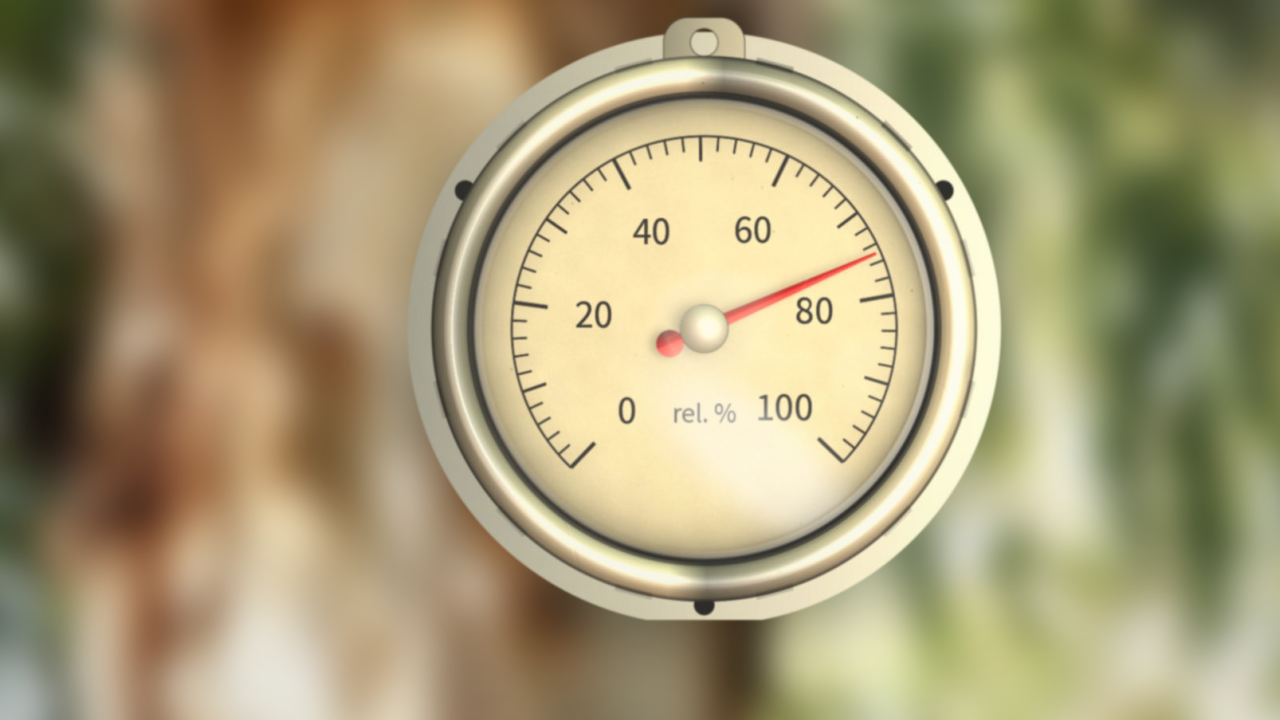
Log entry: 75; %
